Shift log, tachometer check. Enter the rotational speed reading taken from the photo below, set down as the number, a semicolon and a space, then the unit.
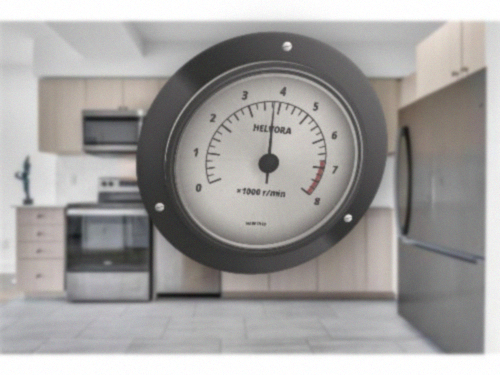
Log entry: 3750; rpm
